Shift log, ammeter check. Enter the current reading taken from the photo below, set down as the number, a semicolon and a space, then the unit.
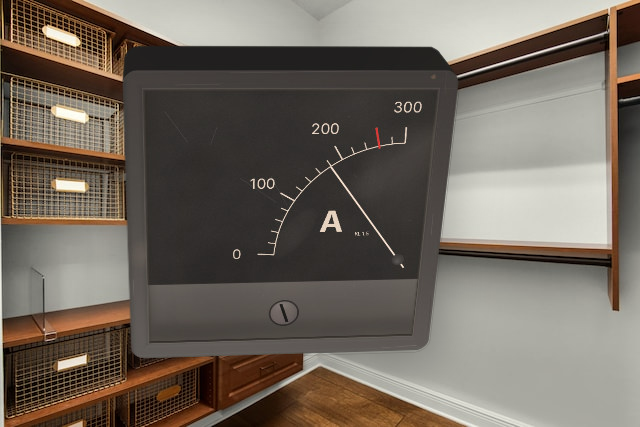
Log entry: 180; A
